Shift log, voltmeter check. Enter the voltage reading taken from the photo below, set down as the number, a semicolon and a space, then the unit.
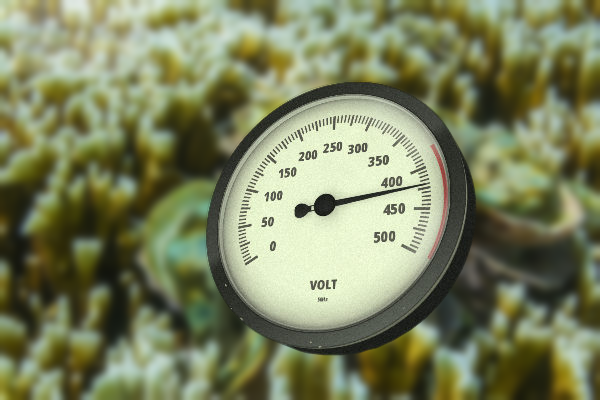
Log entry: 425; V
